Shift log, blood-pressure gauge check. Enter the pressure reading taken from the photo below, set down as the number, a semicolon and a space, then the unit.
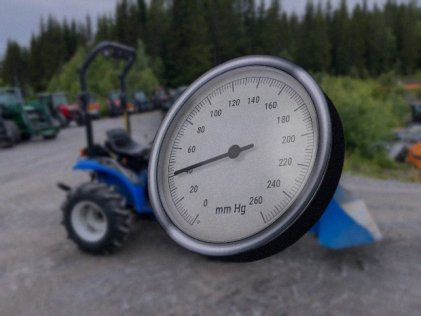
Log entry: 40; mmHg
